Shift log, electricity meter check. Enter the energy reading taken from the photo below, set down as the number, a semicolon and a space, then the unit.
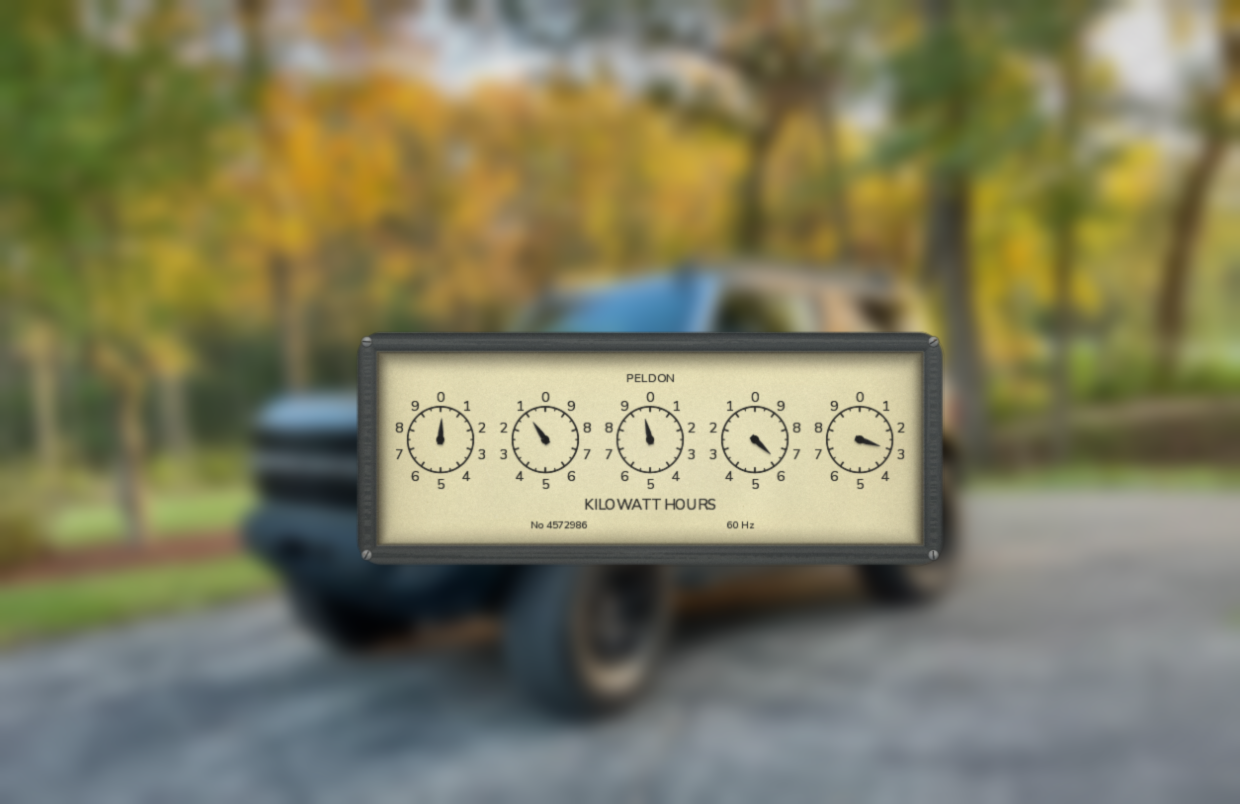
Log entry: 963; kWh
